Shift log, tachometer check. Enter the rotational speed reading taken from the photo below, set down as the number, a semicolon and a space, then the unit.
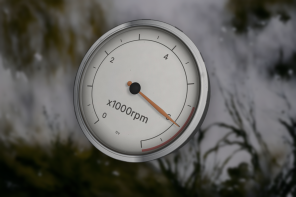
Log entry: 6000; rpm
